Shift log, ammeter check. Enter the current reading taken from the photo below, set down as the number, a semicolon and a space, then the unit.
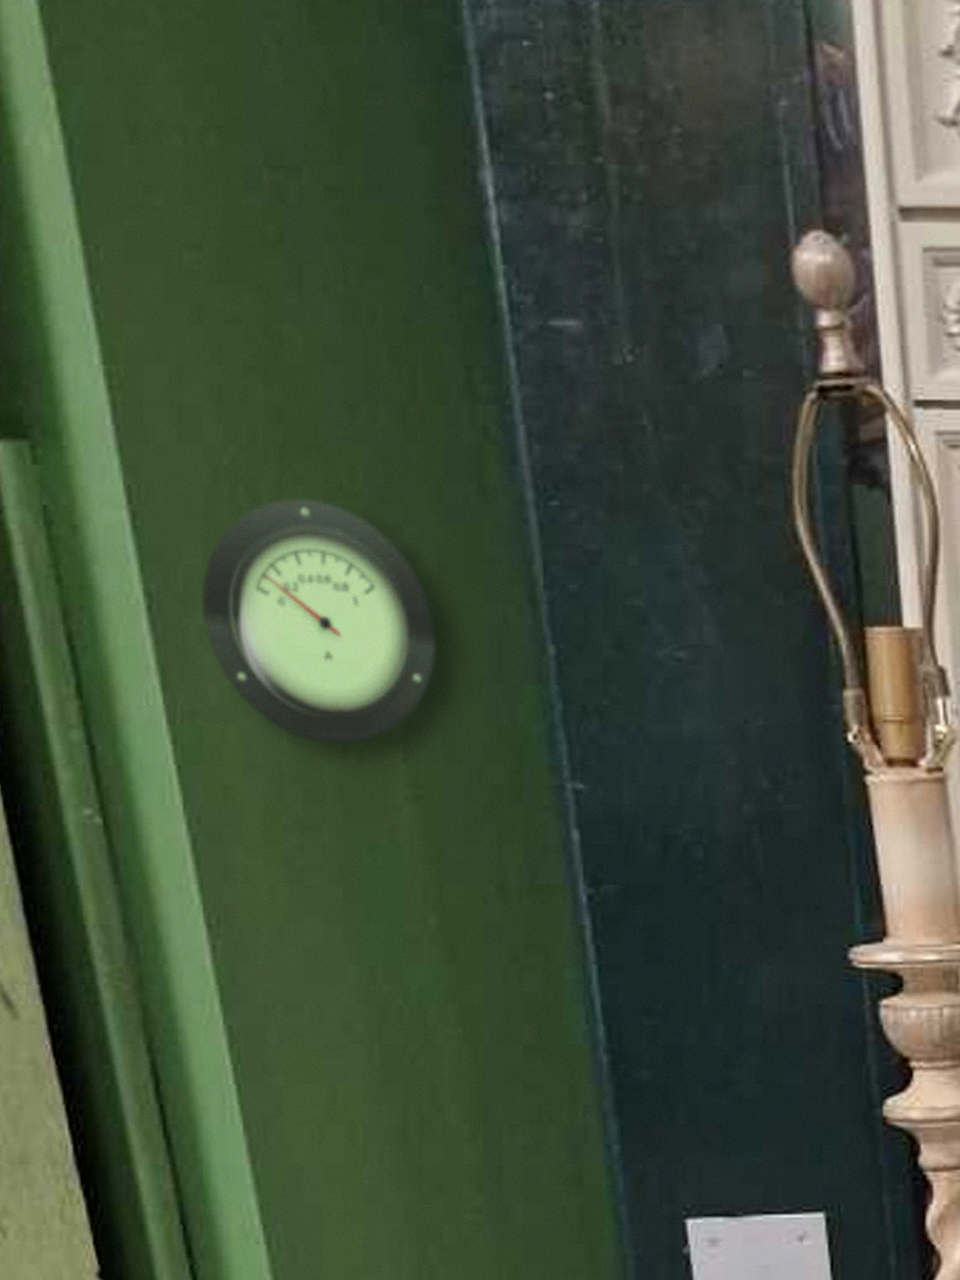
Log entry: 0.1; A
